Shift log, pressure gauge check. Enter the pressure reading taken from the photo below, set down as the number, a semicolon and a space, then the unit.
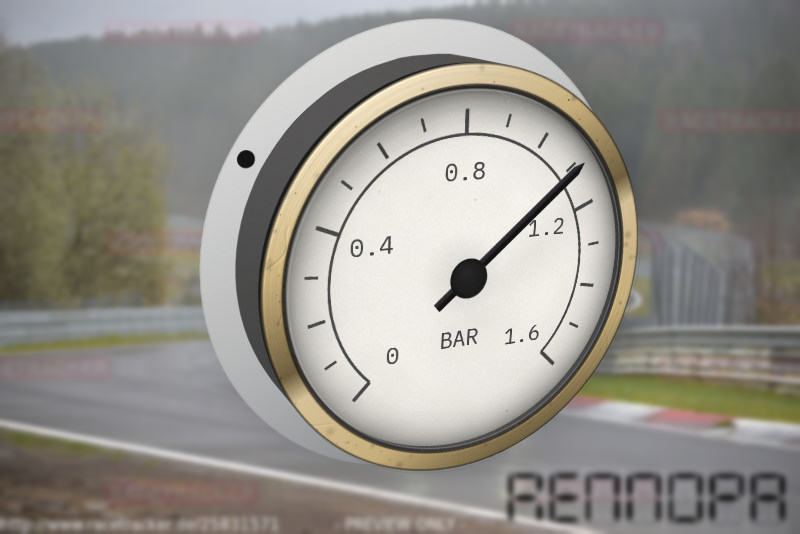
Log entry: 1.1; bar
